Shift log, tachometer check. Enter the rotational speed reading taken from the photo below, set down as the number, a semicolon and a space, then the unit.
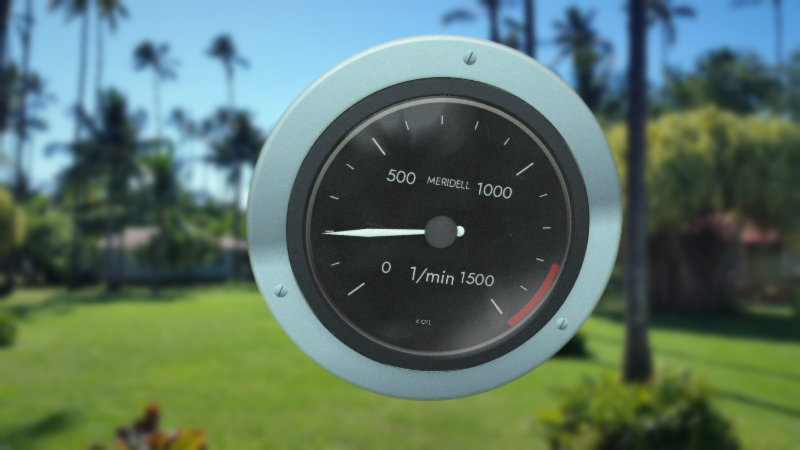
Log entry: 200; rpm
